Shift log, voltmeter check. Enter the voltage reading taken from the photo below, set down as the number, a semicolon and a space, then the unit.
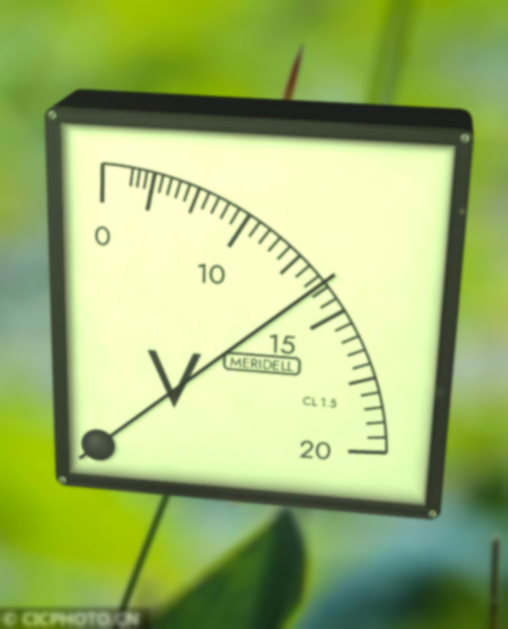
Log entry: 13.75; V
